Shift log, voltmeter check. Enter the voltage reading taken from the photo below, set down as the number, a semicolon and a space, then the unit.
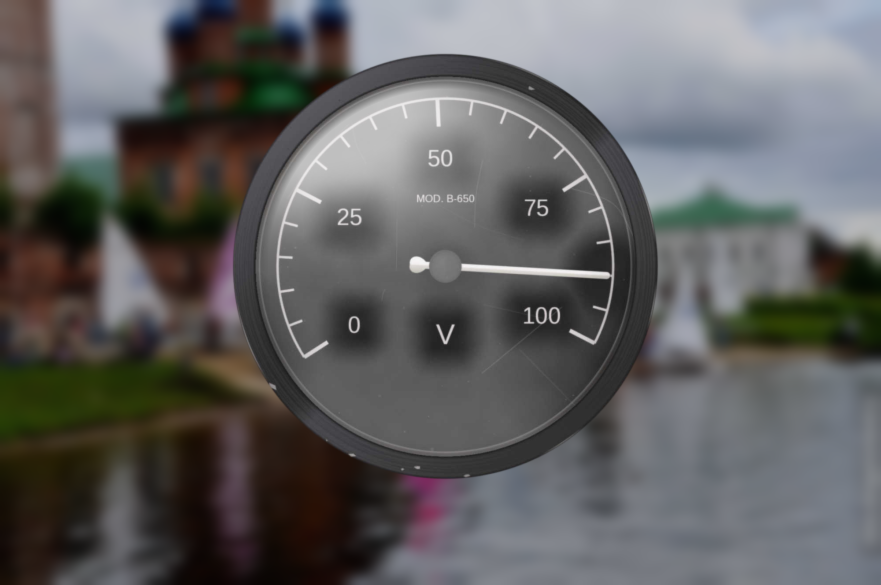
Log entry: 90; V
